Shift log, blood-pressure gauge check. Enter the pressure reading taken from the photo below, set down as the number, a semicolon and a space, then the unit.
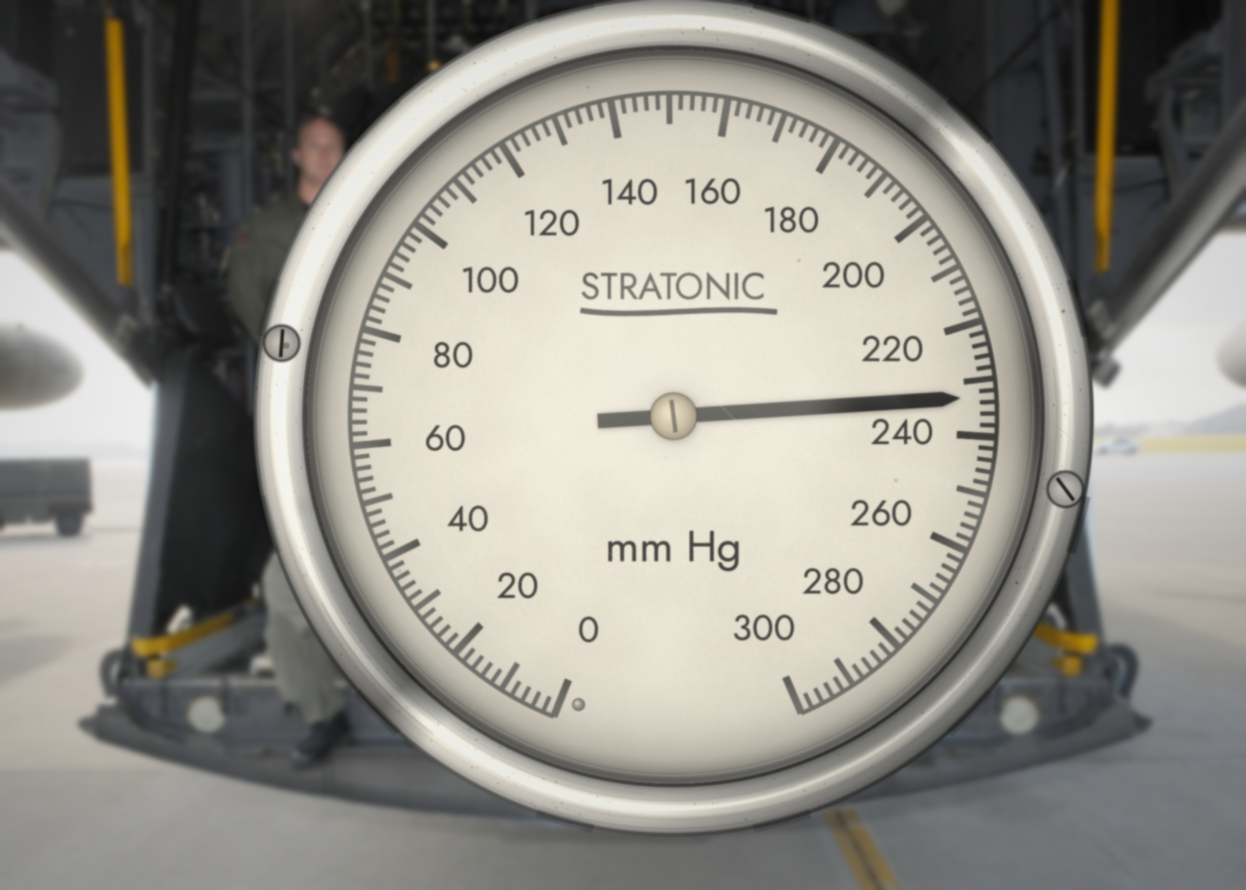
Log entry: 233; mmHg
